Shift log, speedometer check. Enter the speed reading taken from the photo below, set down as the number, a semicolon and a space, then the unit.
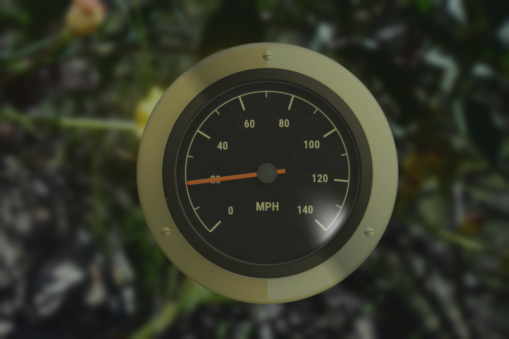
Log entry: 20; mph
